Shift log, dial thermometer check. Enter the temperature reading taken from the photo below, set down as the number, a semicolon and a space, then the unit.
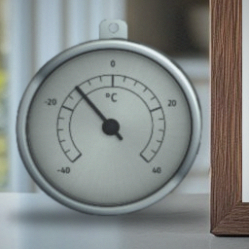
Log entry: -12; °C
